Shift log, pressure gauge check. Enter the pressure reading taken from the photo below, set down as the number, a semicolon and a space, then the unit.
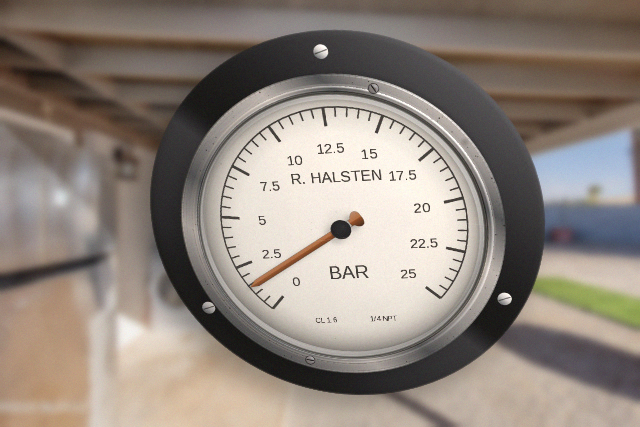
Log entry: 1.5; bar
